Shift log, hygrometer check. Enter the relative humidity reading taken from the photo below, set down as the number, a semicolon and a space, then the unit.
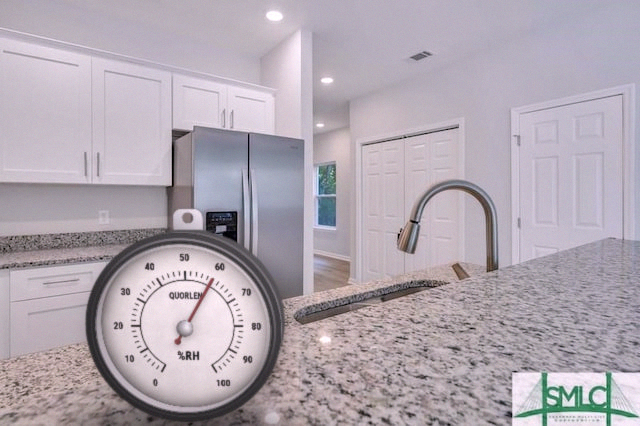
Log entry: 60; %
